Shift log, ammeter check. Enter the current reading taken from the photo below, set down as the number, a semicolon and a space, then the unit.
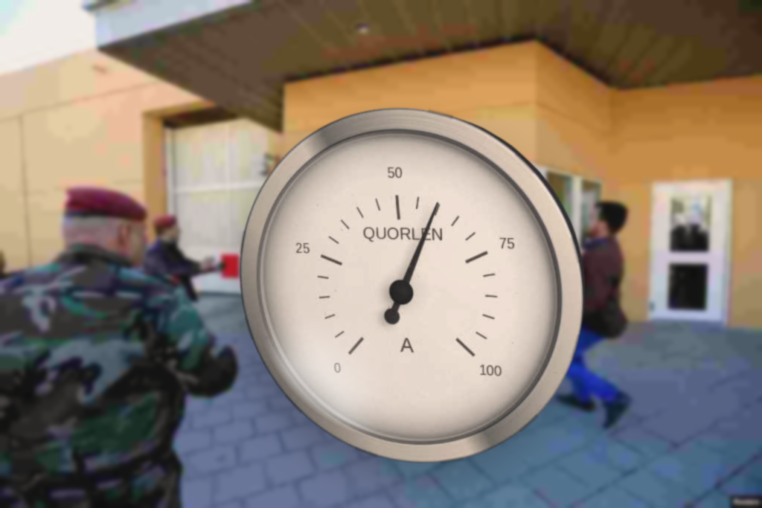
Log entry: 60; A
